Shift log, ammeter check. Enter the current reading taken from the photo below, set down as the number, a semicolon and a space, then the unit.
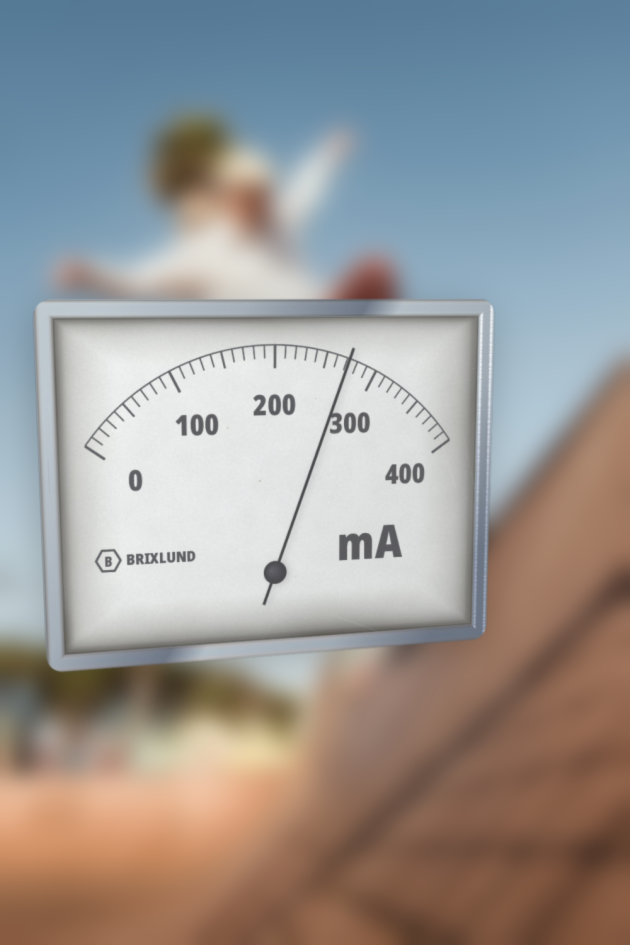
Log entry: 270; mA
